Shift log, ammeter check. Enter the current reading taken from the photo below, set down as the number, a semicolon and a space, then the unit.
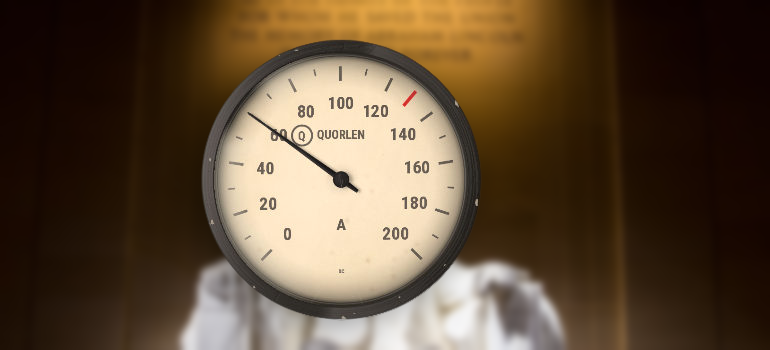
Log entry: 60; A
